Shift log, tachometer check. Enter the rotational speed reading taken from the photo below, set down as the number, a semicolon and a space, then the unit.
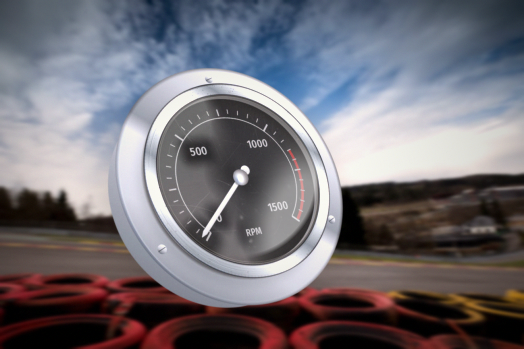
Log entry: 25; rpm
